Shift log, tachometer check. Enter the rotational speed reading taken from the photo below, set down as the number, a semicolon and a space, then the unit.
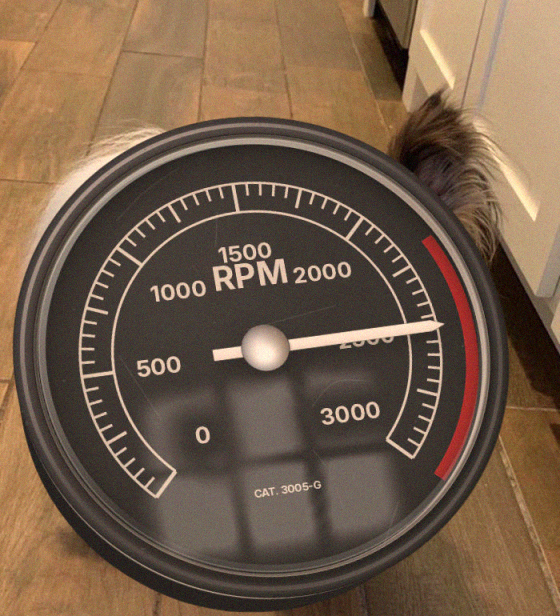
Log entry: 2500; rpm
